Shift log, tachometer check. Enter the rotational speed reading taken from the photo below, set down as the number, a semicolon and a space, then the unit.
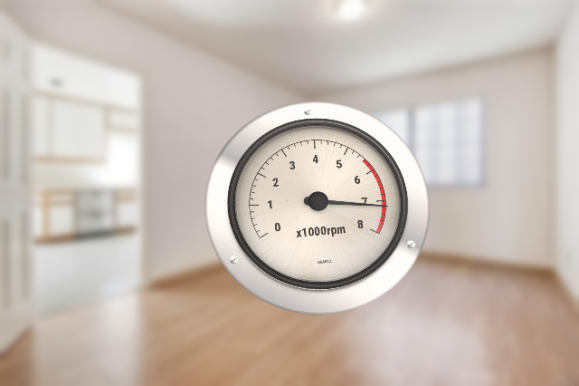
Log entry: 7200; rpm
